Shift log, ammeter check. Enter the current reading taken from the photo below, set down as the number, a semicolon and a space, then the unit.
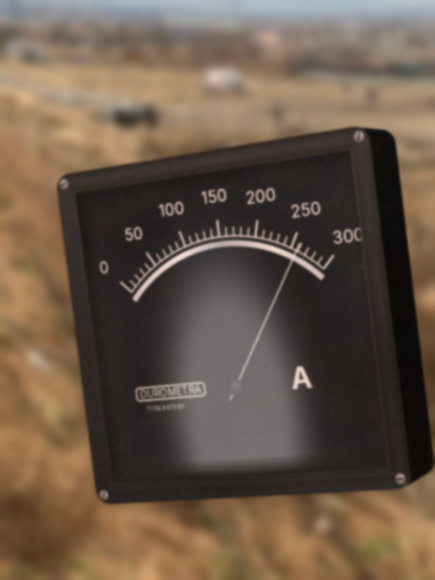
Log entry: 260; A
